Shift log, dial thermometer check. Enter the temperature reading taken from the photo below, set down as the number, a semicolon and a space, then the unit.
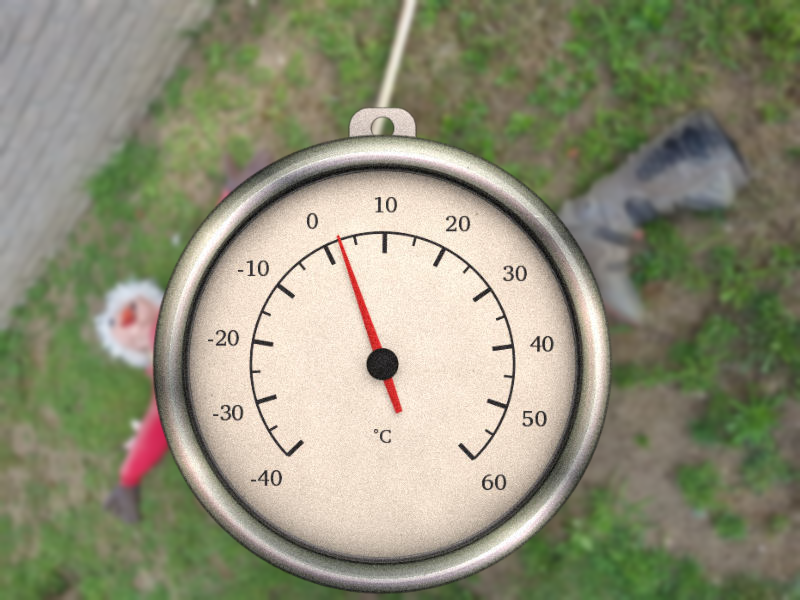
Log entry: 2.5; °C
